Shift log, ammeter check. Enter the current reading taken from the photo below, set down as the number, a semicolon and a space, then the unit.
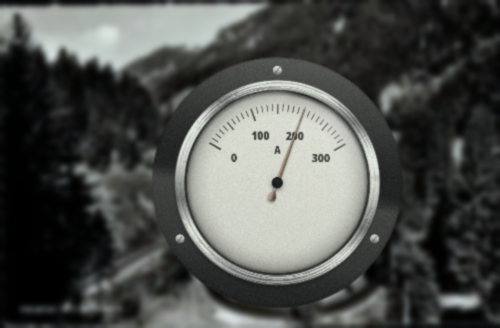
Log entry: 200; A
